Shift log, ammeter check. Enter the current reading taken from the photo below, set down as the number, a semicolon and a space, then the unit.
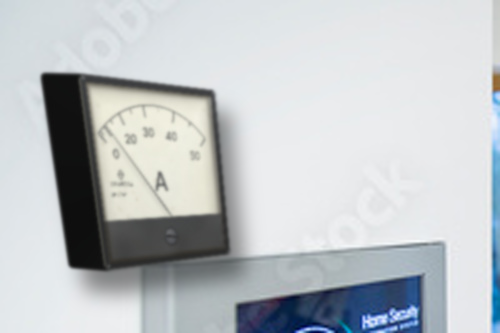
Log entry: 10; A
